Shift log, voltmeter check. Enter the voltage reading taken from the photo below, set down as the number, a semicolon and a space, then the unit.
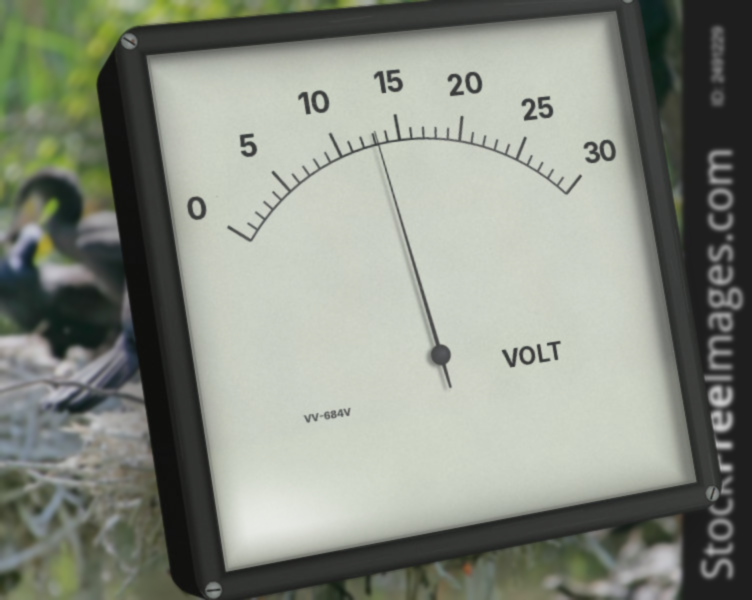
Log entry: 13; V
